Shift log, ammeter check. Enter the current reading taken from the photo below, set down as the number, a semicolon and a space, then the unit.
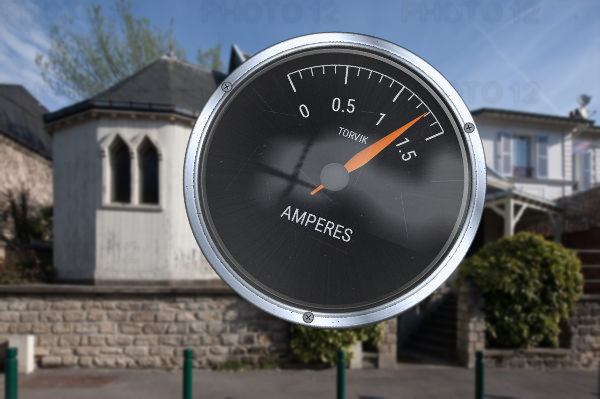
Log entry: 1.3; A
